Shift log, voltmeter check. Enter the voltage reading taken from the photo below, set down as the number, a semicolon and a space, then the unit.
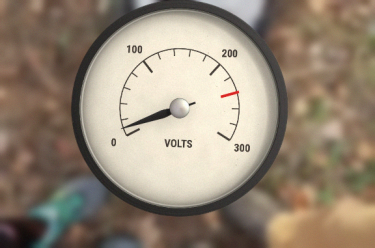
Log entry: 10; V
